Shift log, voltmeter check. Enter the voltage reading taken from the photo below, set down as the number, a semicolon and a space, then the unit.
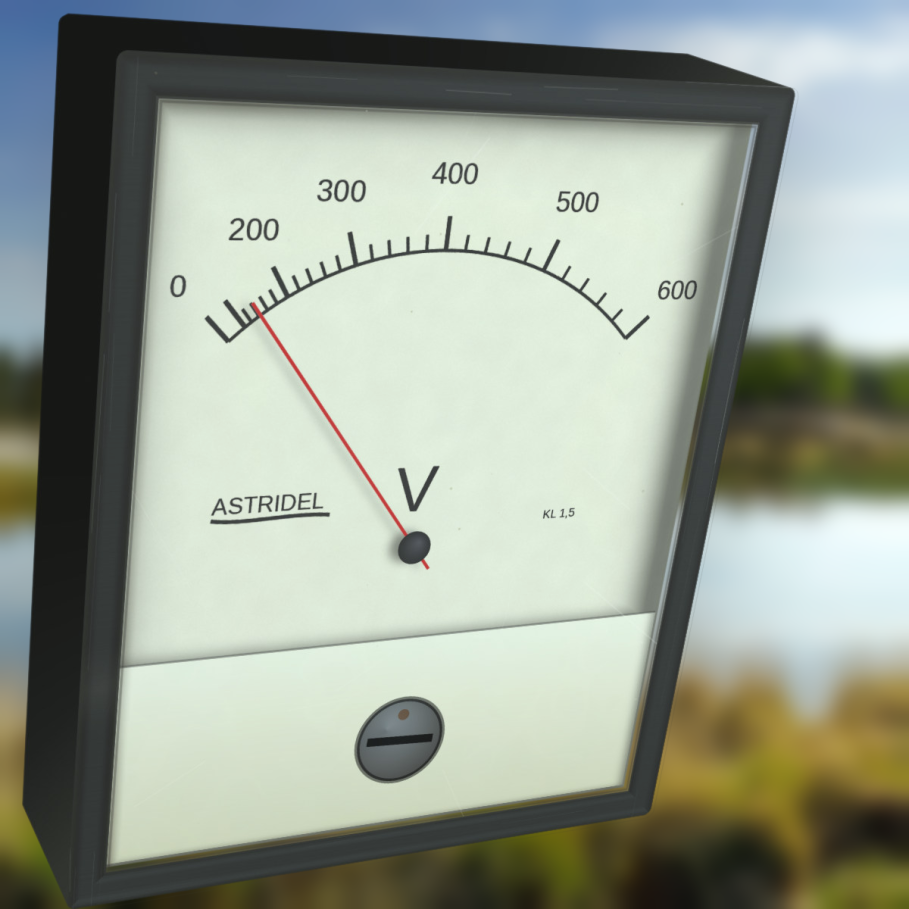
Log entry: 140; V
